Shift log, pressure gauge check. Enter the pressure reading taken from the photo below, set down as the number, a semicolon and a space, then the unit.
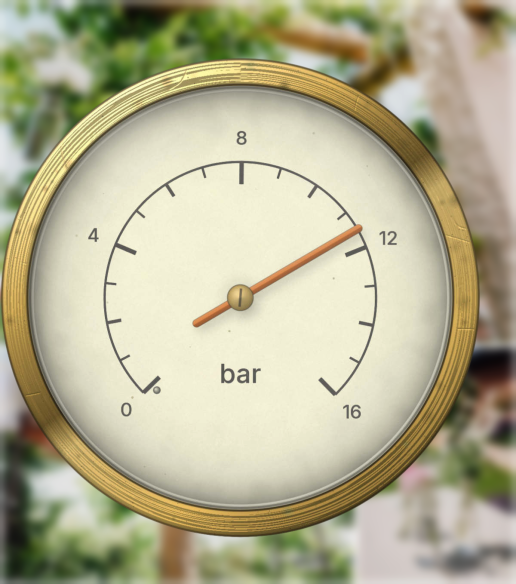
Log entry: 11.5; bar
